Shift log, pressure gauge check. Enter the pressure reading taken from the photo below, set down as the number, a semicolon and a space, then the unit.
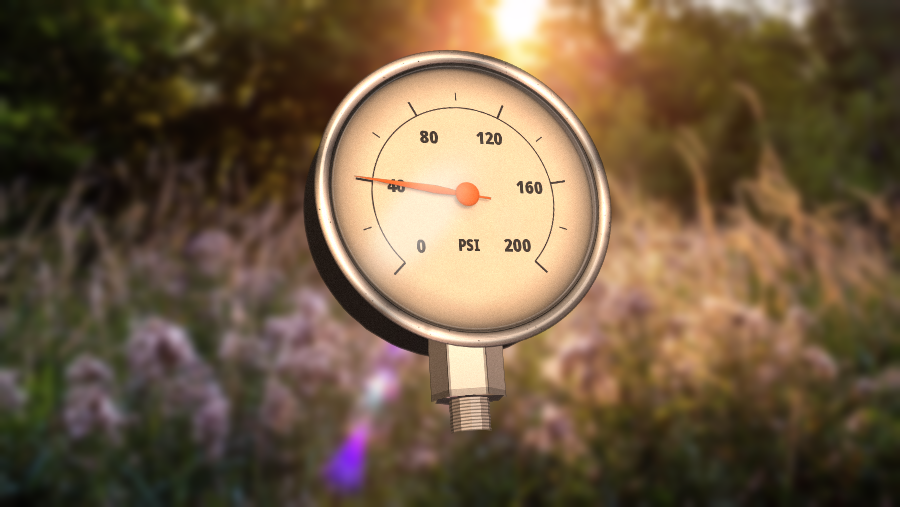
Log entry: 40; psi
